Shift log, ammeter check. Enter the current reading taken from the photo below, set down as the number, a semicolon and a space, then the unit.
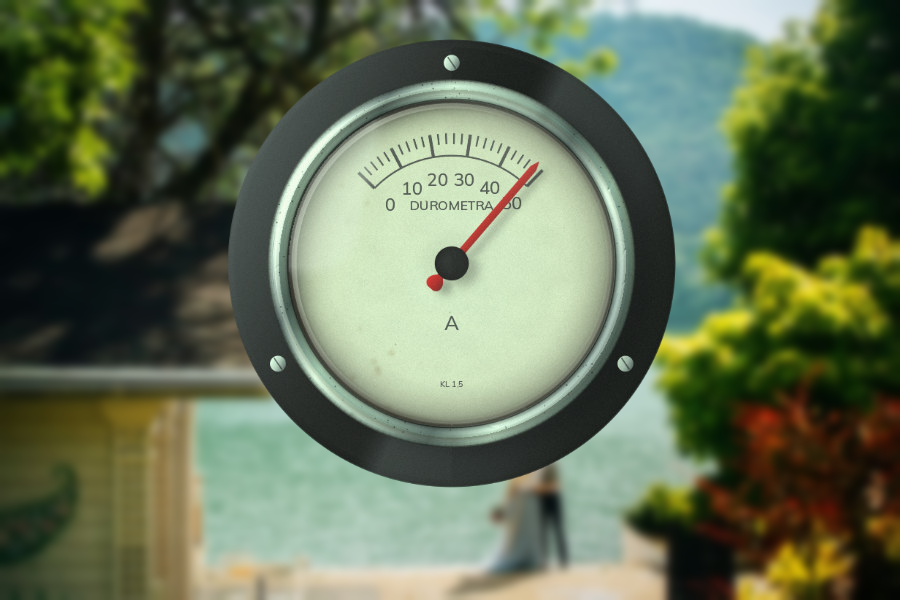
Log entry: 48; A
